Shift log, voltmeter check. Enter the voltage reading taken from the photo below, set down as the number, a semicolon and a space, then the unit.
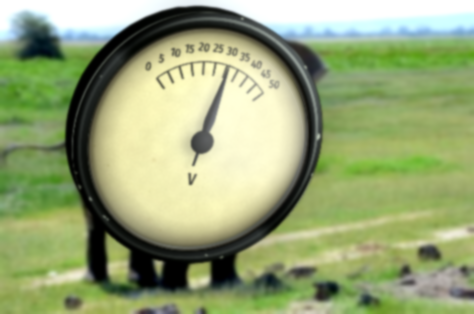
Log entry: 30; V
